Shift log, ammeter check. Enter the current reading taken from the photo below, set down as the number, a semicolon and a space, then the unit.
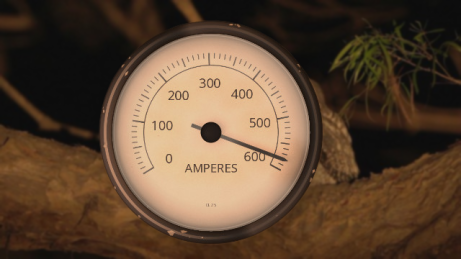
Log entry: 580; A
